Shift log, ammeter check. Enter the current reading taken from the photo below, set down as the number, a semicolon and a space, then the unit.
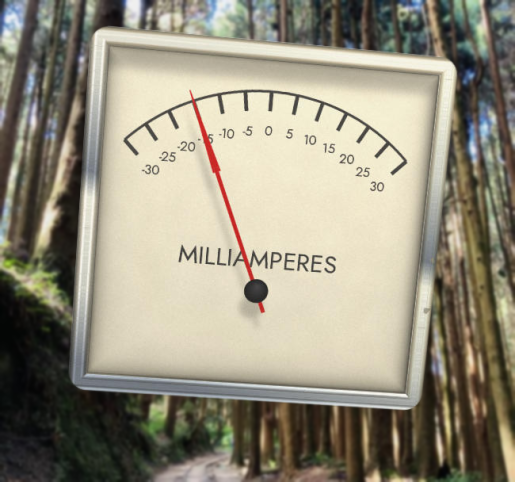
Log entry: -15; mA
